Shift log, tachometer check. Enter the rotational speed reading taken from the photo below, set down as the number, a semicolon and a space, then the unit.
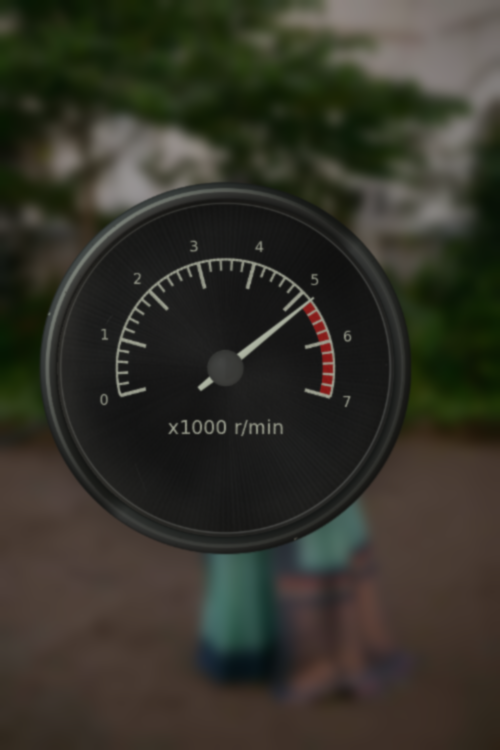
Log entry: 5200; rpm
